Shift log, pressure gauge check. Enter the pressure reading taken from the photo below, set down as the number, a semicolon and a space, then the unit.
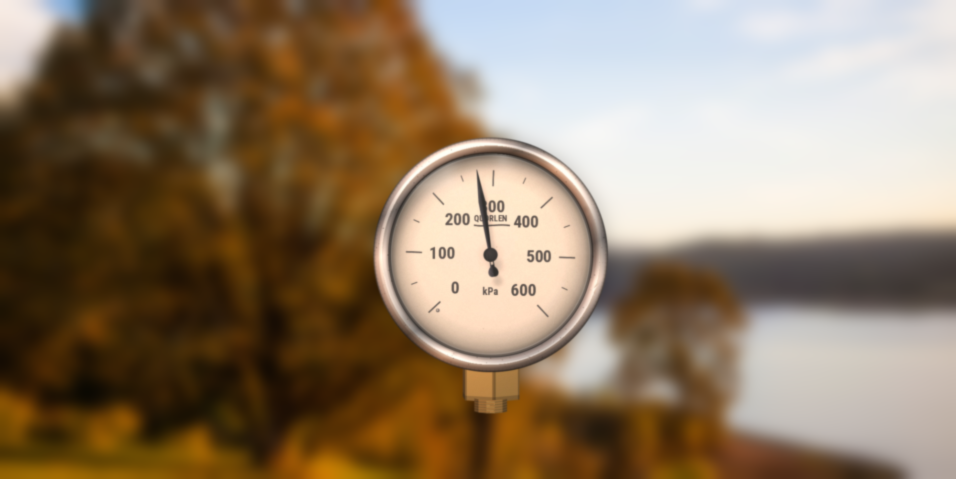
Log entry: 275; kPa
